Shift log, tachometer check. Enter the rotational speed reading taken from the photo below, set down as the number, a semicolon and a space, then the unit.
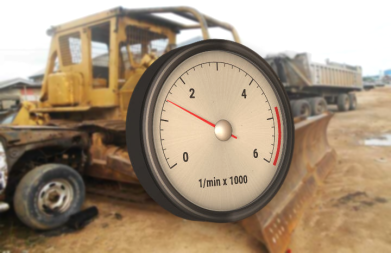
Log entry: 1400; rpm
